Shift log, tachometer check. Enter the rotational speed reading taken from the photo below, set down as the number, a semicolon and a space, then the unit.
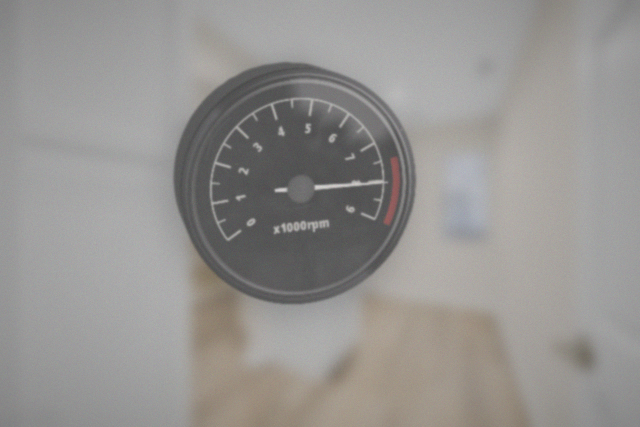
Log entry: 8000; rpm
